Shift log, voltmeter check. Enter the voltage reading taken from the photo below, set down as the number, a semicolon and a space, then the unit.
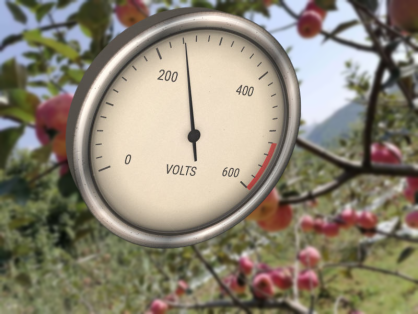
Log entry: 240; V
